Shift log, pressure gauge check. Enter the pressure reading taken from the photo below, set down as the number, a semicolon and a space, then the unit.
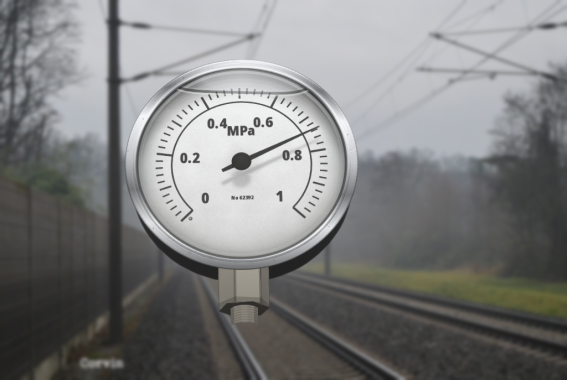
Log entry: 0.74; MPa
